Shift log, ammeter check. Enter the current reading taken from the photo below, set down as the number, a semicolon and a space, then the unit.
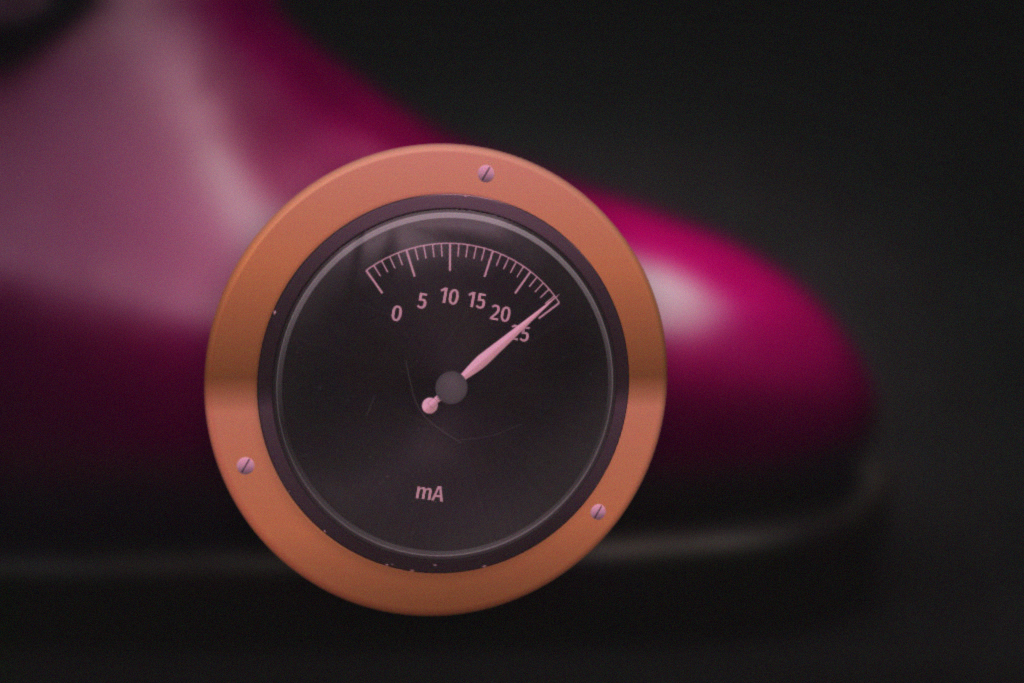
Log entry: 24; mA
